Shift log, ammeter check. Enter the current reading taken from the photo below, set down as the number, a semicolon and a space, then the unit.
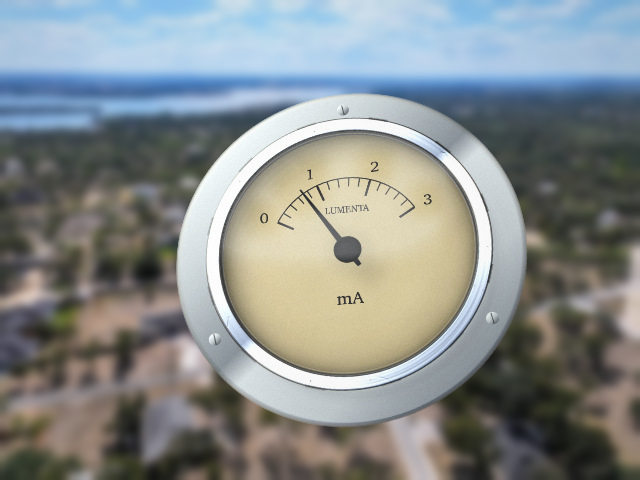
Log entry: 0.7; mA
